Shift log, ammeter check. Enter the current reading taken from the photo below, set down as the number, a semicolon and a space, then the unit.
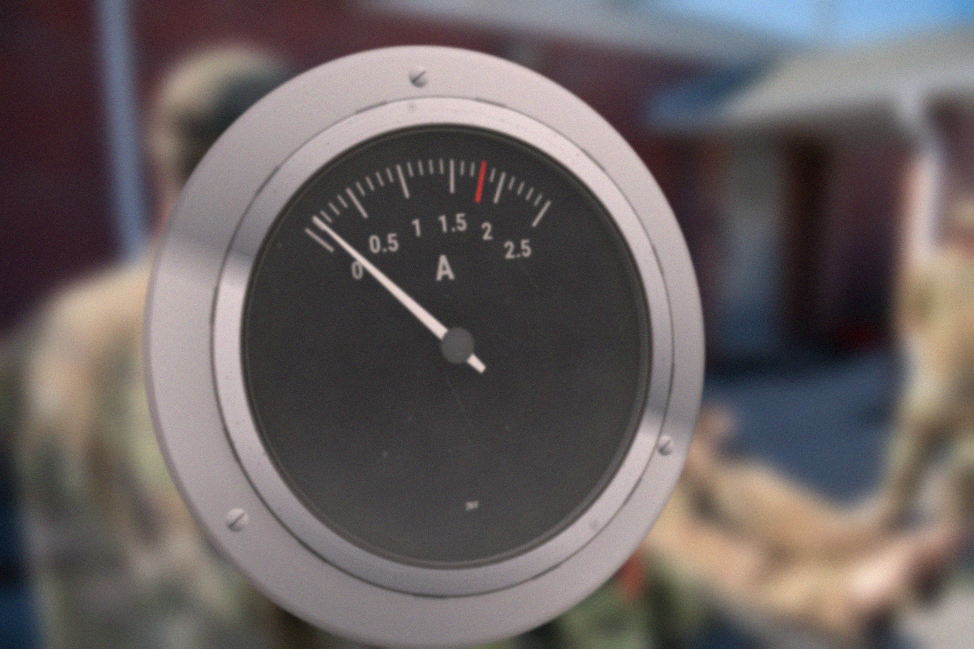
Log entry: 0.1; A
